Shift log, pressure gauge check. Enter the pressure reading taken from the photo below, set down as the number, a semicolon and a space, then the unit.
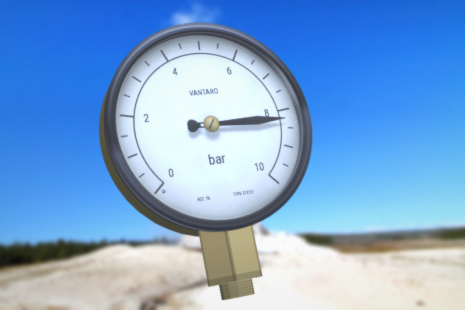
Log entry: 8.25; bar
